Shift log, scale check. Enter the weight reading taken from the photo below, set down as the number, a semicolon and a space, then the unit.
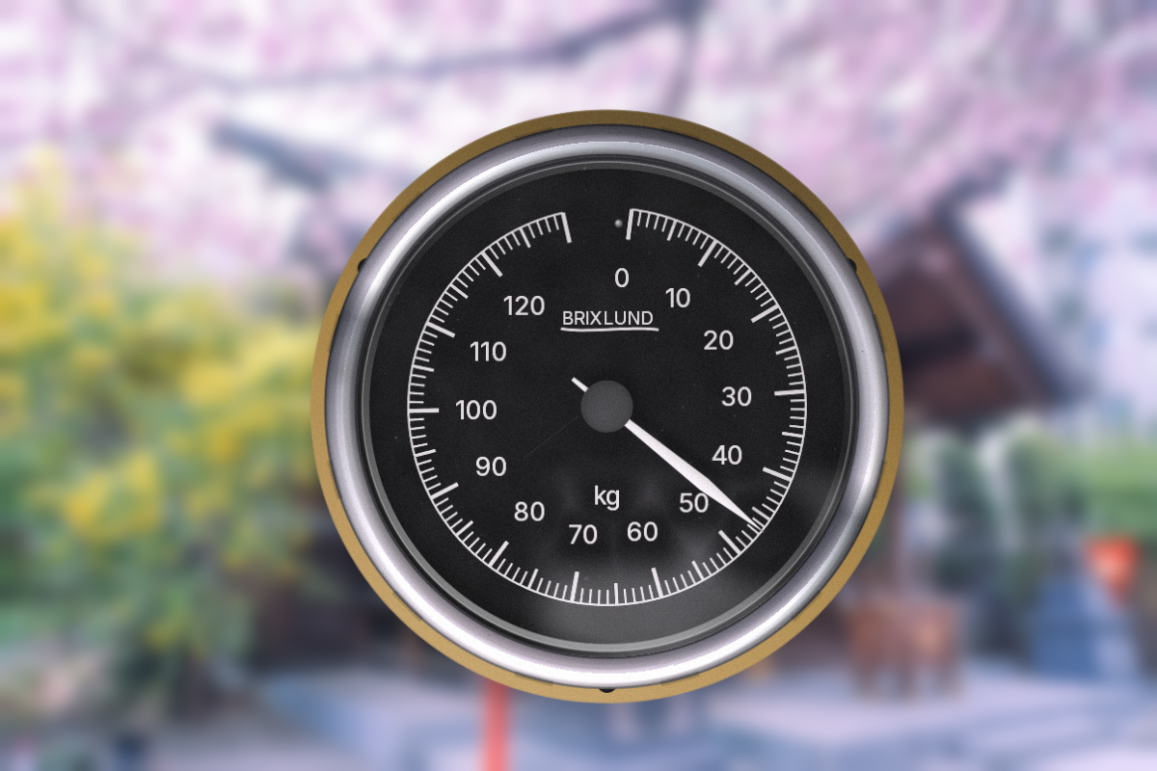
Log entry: 46.5; kg
